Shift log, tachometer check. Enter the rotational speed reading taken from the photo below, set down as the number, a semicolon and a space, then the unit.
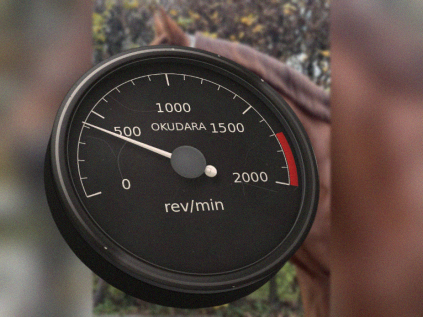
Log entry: 400; rpm
